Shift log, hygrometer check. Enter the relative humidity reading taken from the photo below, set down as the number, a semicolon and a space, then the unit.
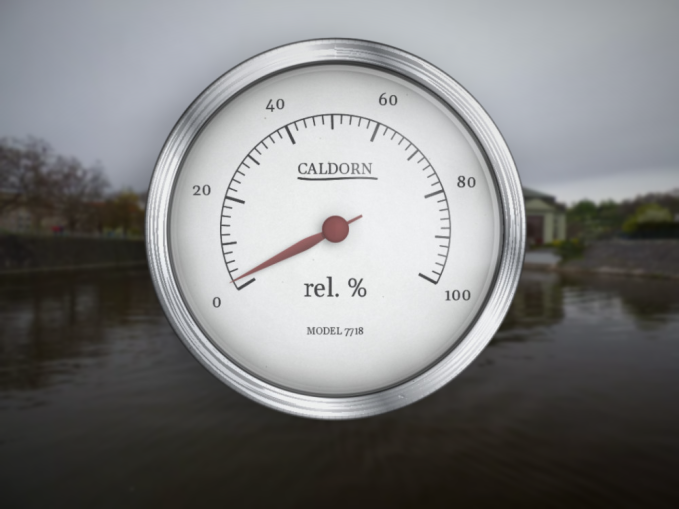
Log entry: 2; %
